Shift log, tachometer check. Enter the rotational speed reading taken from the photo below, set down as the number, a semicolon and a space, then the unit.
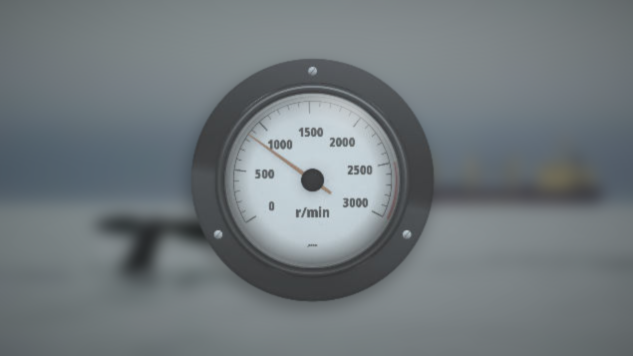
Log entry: 850; rpm
